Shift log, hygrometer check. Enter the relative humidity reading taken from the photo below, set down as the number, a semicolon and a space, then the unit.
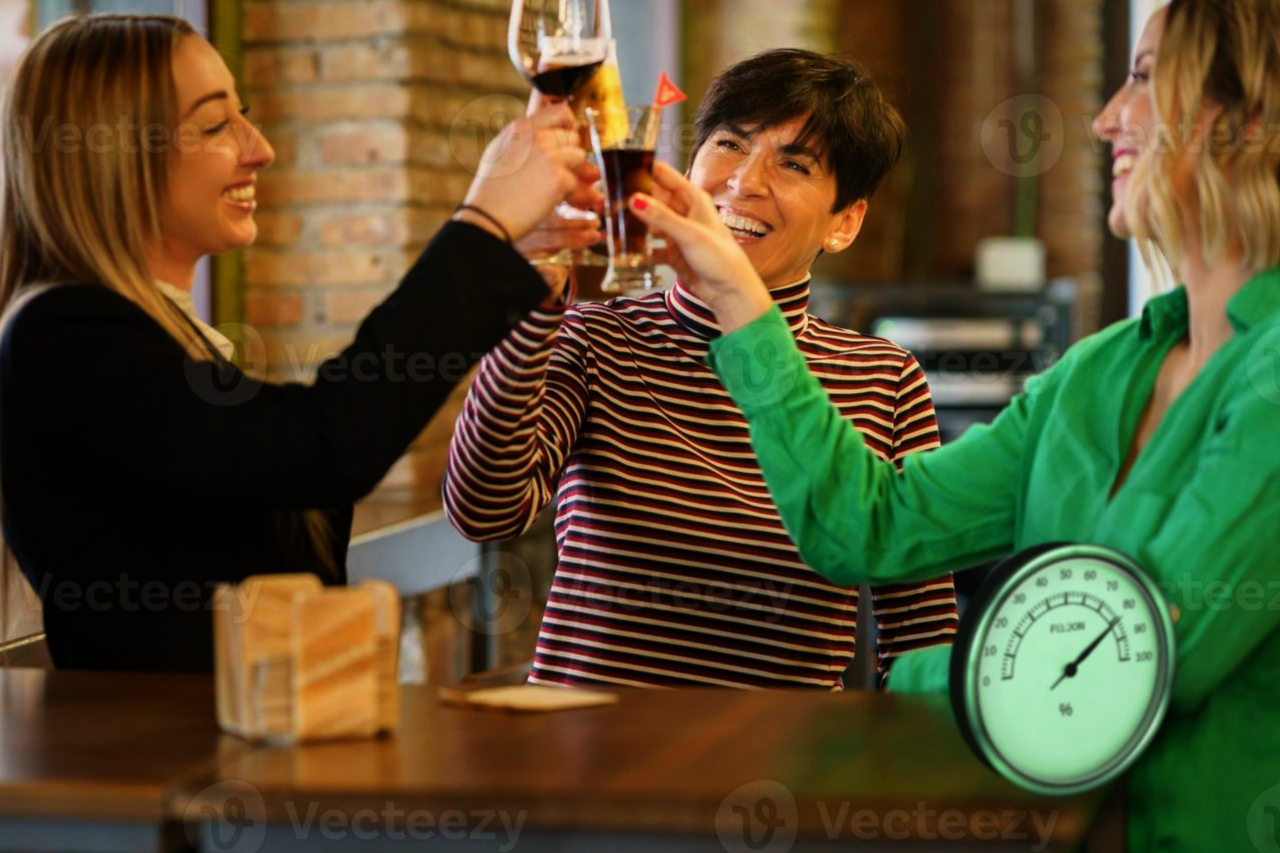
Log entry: 80; %
